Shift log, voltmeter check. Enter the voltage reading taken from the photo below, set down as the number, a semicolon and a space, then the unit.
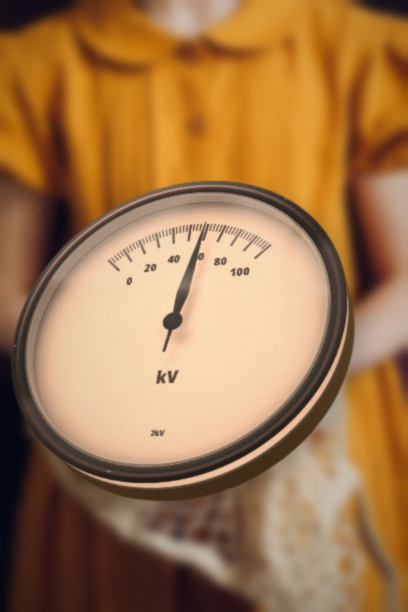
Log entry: 60; kV
